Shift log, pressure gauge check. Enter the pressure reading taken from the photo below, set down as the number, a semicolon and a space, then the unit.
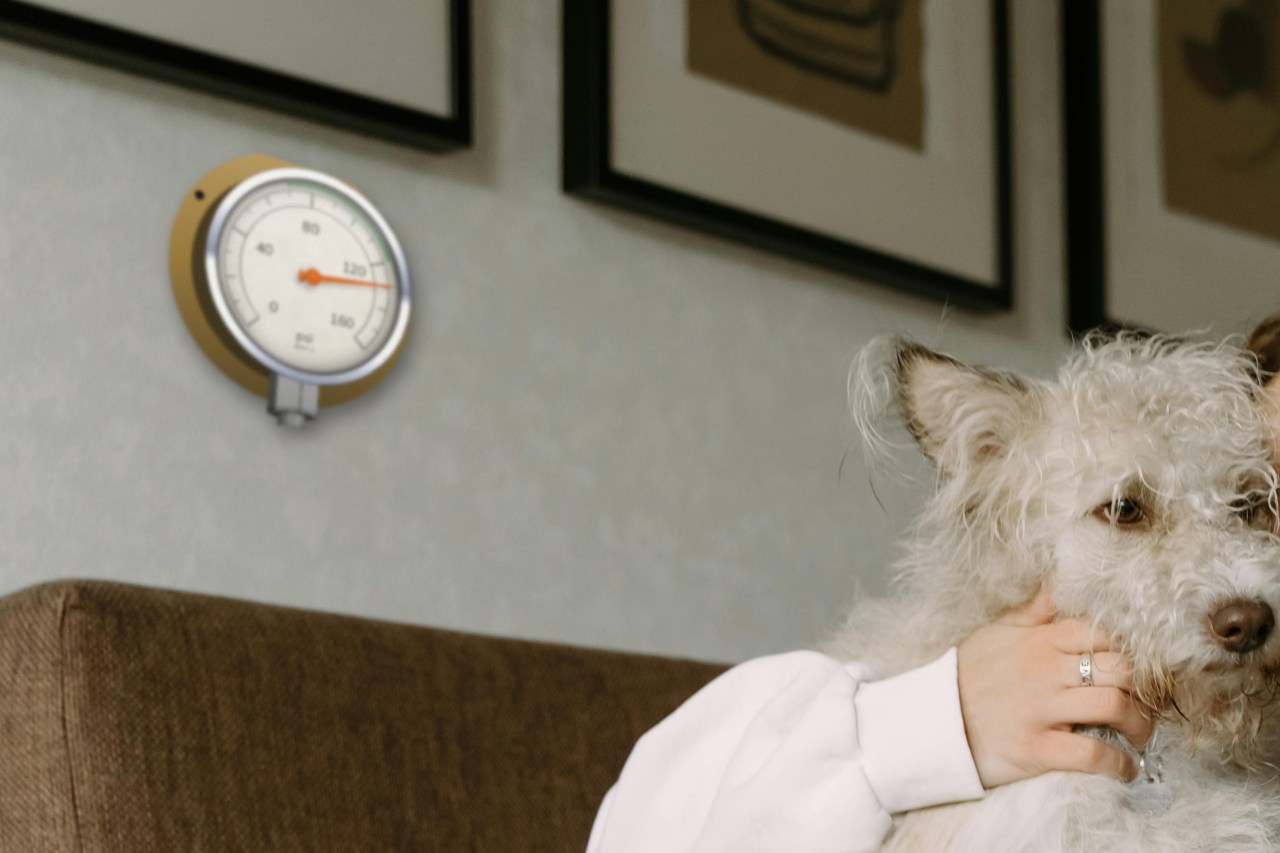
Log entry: 130; psi
